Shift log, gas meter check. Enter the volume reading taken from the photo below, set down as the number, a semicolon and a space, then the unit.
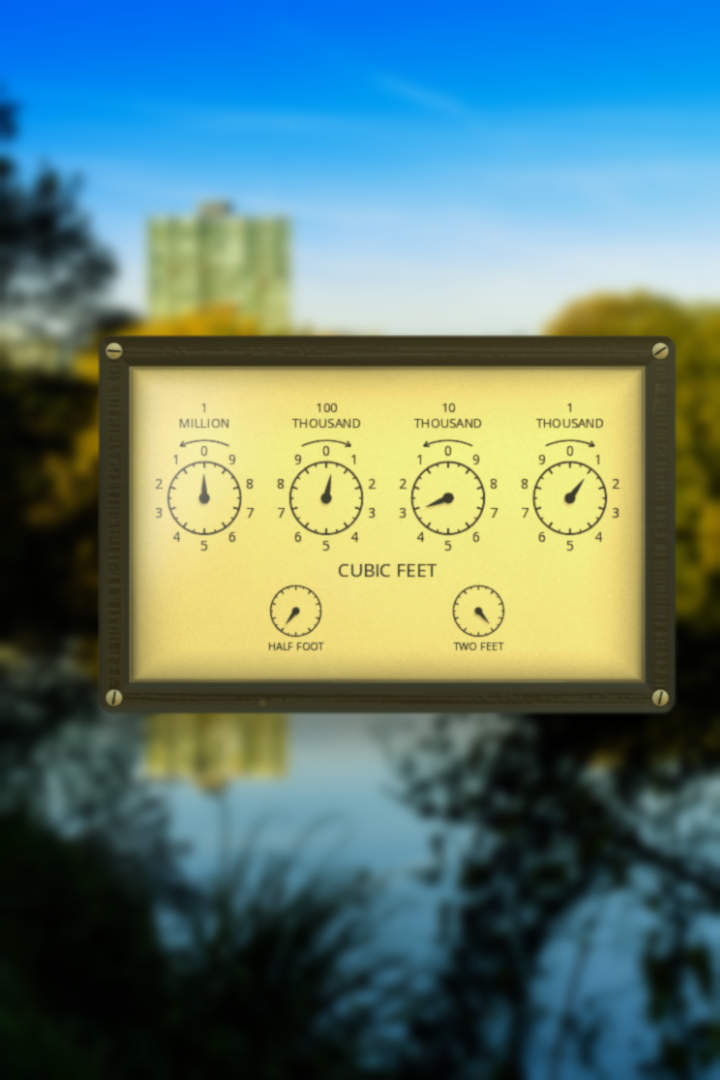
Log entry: 3100; ft³
